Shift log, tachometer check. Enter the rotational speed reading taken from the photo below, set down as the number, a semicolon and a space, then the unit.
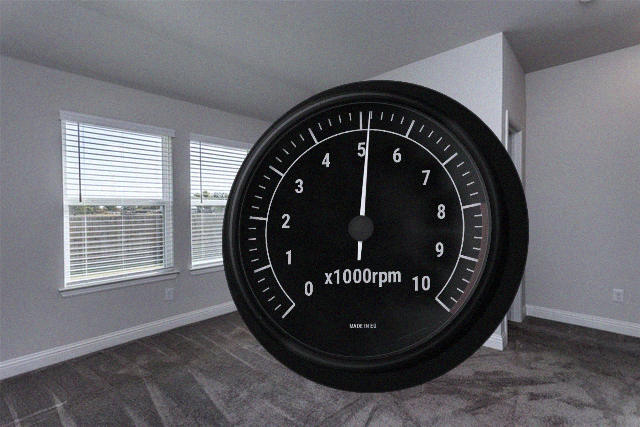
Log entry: 5200; rpm
